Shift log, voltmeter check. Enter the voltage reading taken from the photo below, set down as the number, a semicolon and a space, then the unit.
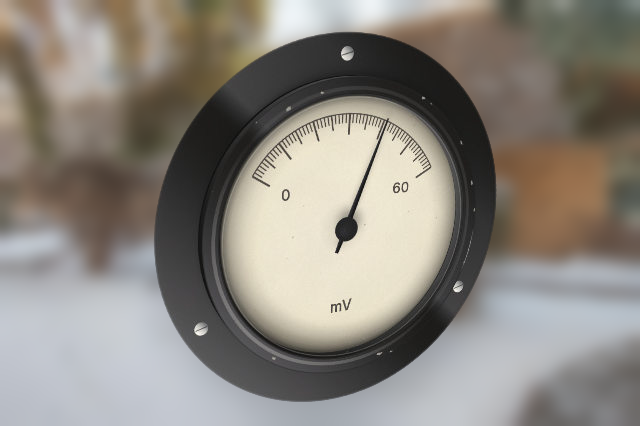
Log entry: 40; mV
